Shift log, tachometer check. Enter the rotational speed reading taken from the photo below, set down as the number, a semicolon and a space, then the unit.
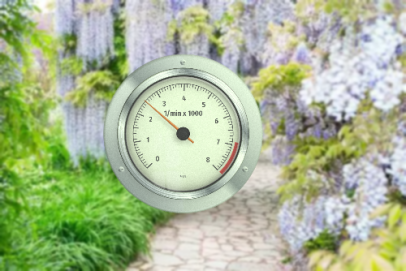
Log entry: 2500; rpm
